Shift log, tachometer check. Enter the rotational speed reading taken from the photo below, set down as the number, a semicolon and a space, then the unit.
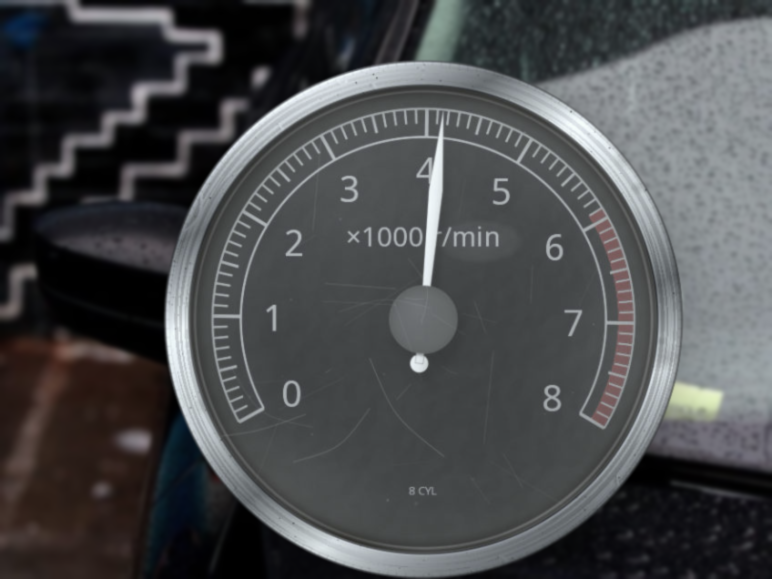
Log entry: 4150; rpm
